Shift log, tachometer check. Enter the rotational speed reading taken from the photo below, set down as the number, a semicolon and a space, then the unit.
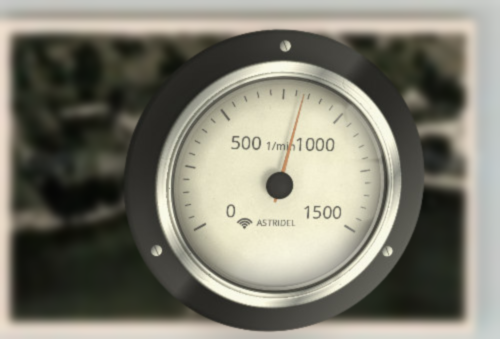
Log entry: 825; rpm
